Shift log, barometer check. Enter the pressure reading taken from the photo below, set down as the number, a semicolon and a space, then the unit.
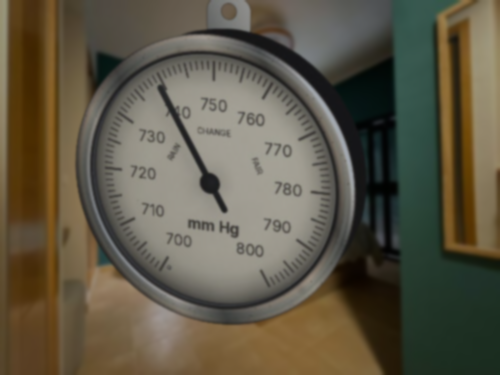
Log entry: 740; mmHg
